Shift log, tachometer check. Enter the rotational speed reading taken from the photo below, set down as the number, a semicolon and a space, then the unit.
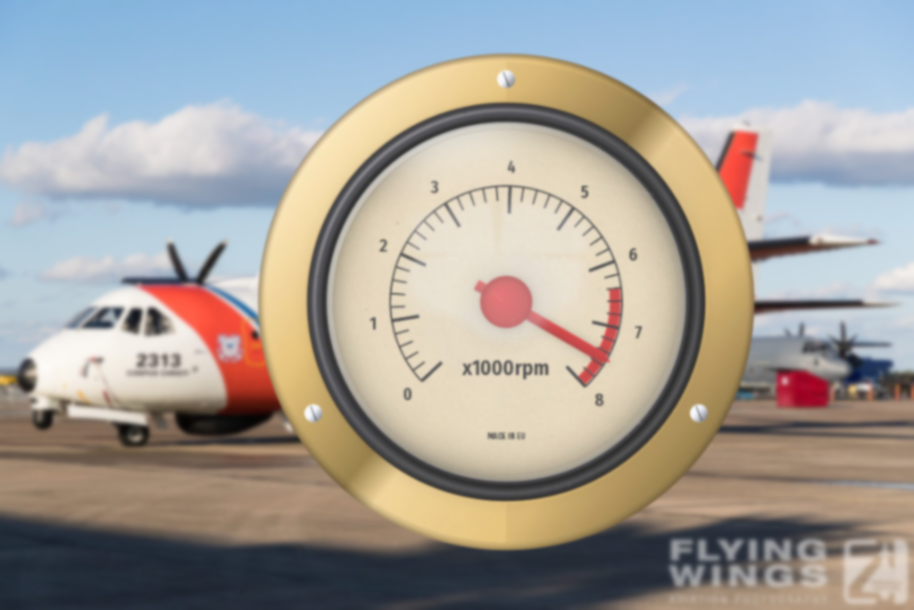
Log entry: 7500; rpm
